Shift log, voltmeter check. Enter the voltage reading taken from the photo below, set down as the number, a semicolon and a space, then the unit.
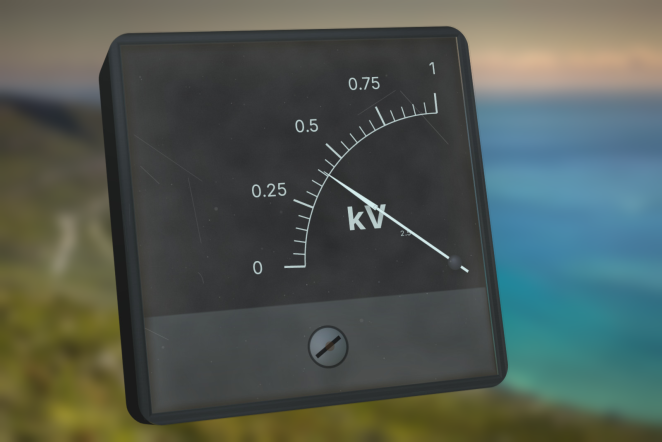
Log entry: 0.4; kV
